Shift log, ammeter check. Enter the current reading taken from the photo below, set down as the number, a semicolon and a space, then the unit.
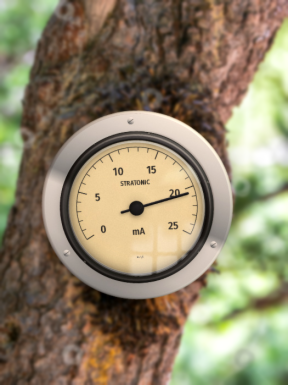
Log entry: 20.5; mA
